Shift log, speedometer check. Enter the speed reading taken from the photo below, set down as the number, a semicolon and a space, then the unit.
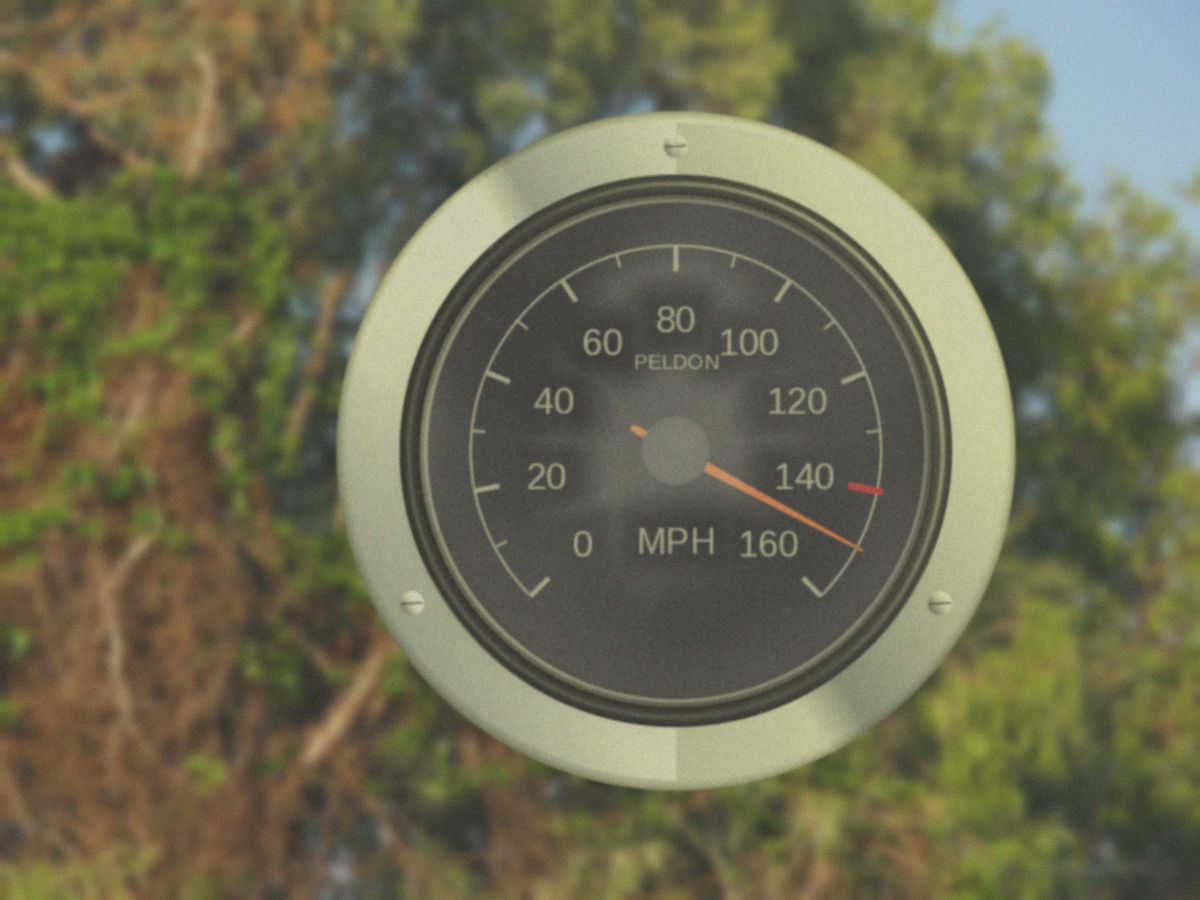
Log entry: 150; mph
